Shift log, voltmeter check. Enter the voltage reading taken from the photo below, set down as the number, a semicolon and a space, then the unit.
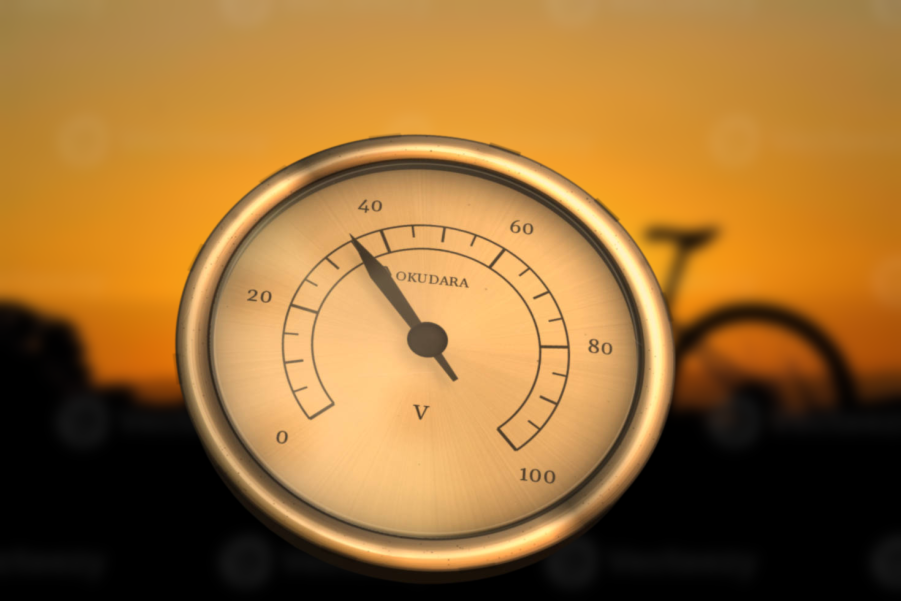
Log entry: 35; V
